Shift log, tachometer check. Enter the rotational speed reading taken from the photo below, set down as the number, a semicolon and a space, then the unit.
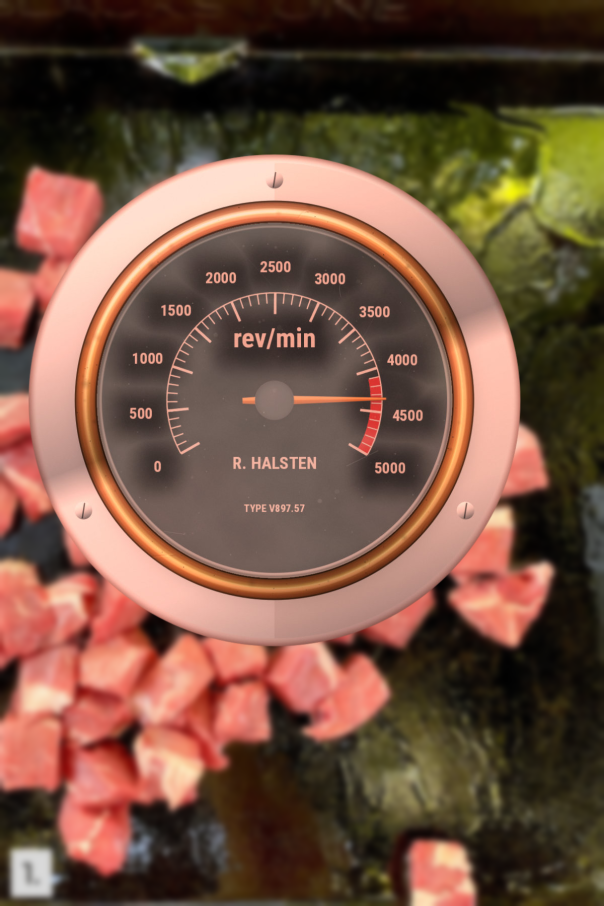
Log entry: 4350; rpm
